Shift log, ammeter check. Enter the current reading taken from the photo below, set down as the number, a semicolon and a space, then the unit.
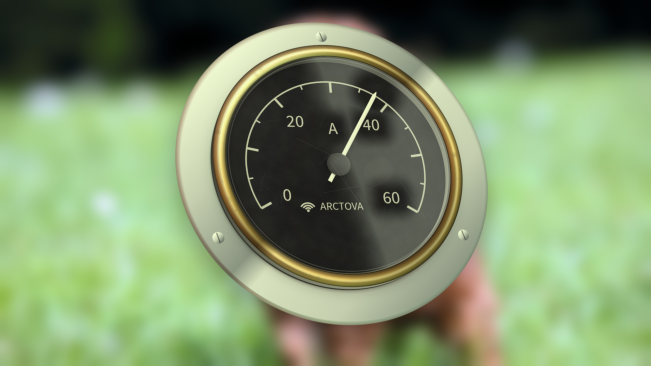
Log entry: 37.5; A
